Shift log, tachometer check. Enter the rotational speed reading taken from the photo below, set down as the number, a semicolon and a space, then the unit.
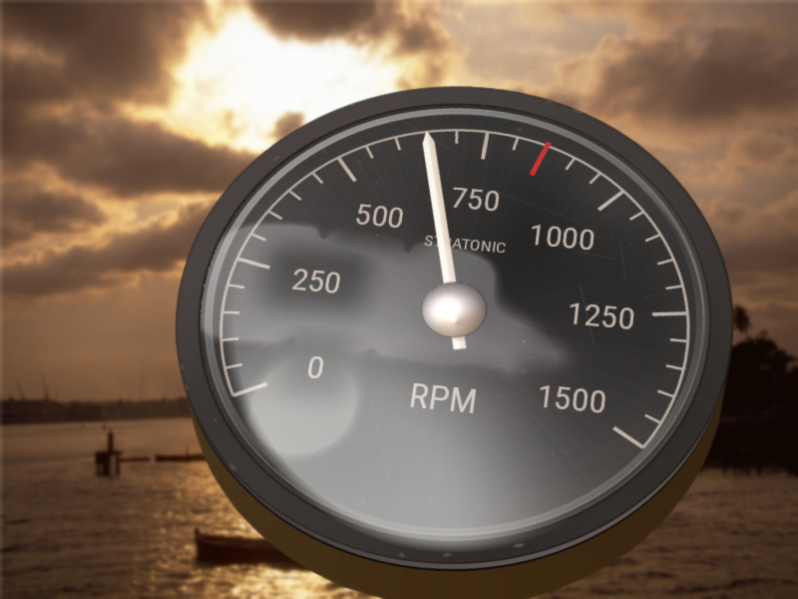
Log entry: 650; rpm
